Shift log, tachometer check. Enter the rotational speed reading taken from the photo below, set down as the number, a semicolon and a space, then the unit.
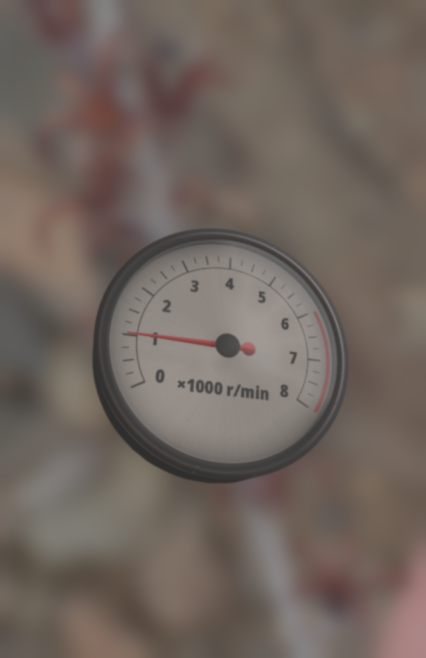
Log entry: 1000; rpm
